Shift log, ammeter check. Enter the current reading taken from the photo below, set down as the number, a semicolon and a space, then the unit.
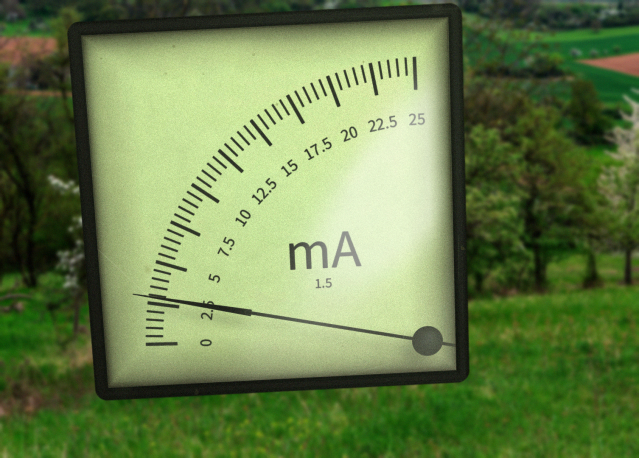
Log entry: 3; mA
